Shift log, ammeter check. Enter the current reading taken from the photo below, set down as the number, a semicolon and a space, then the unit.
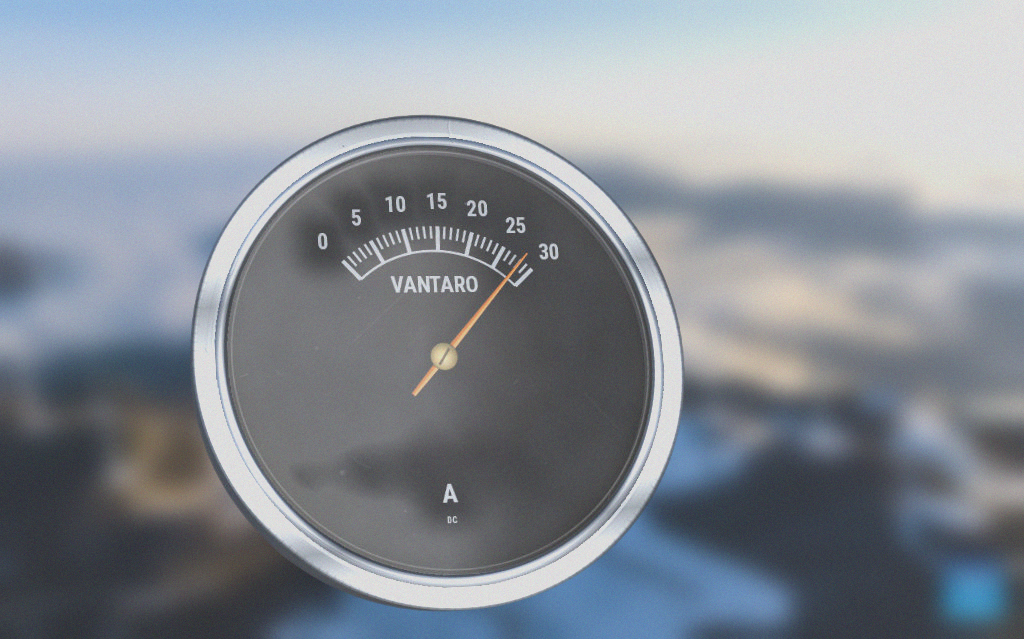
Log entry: 28; A
